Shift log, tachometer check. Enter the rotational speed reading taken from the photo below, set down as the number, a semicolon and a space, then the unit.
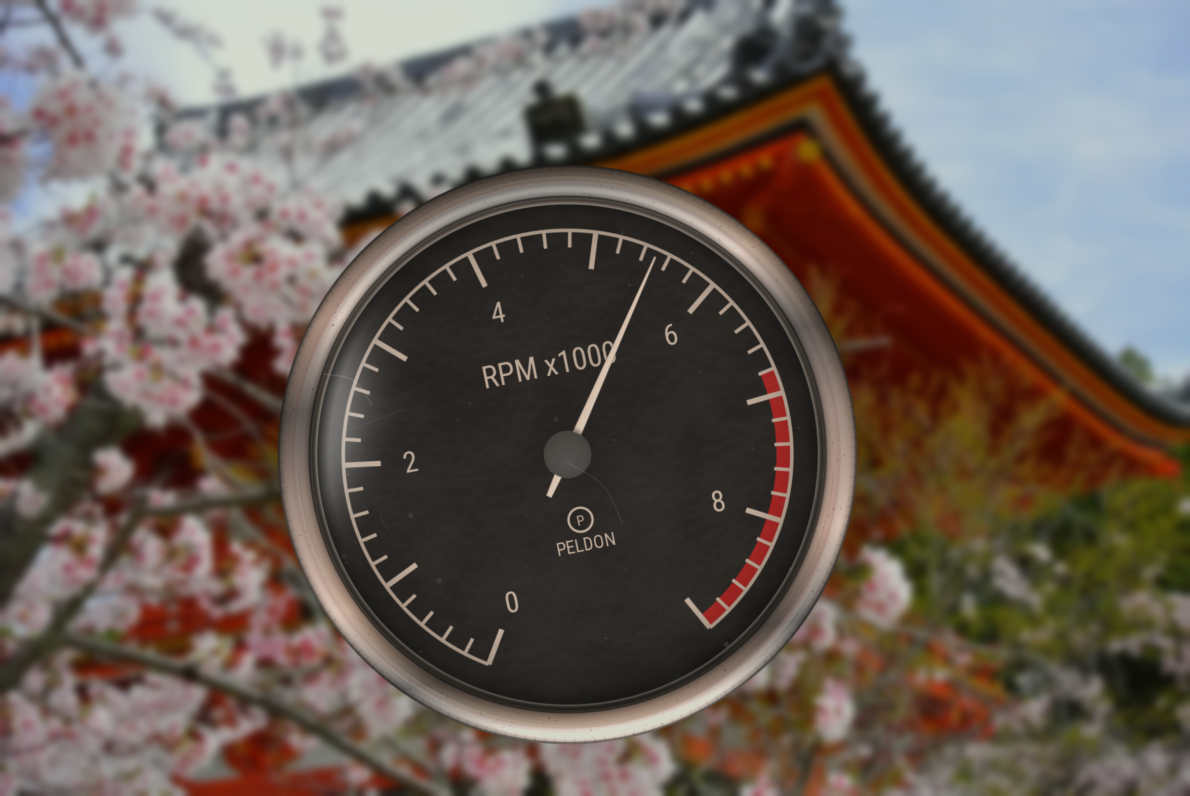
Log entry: 5500; rpm
